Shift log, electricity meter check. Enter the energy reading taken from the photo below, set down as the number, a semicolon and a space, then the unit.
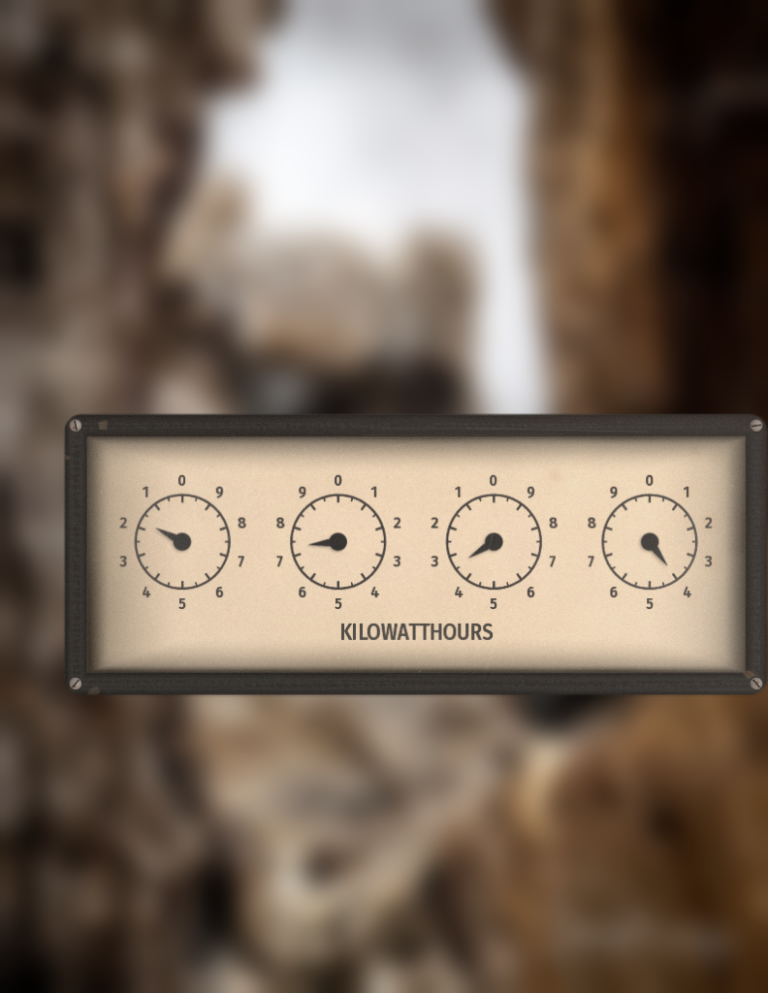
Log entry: 1734; kWh
